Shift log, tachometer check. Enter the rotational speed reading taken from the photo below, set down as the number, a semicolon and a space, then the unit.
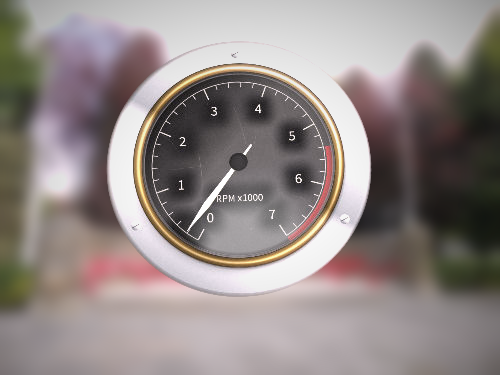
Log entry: 200; rpm
